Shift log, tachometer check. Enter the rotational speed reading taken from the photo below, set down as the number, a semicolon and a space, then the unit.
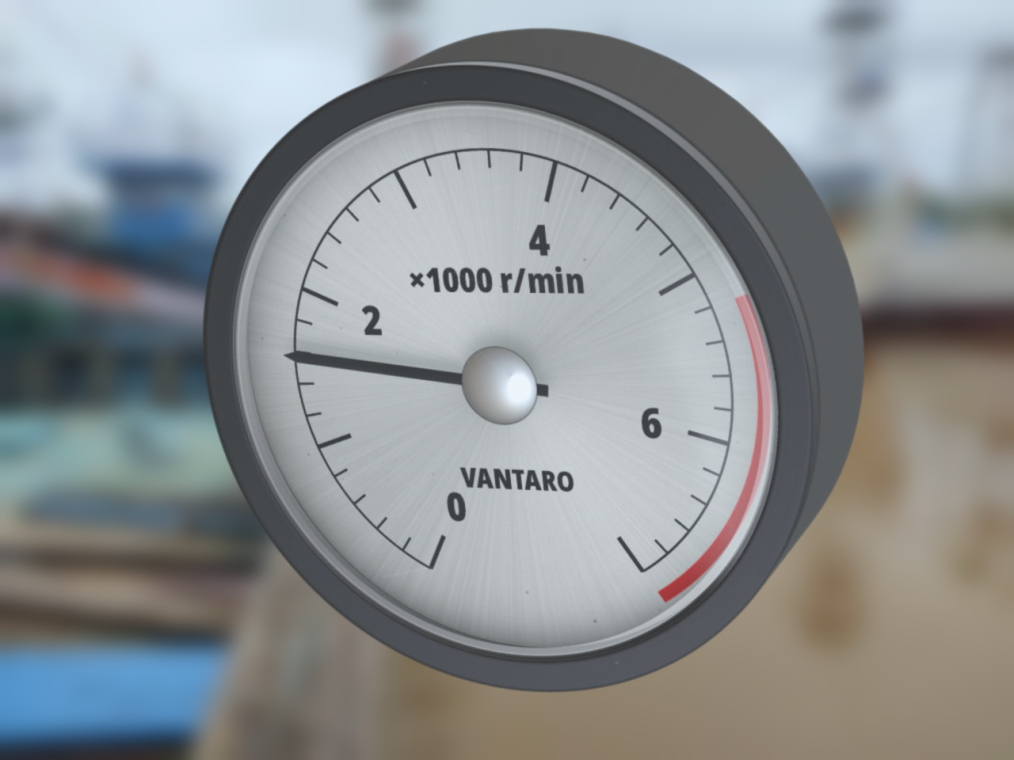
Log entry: 1600; rpm
